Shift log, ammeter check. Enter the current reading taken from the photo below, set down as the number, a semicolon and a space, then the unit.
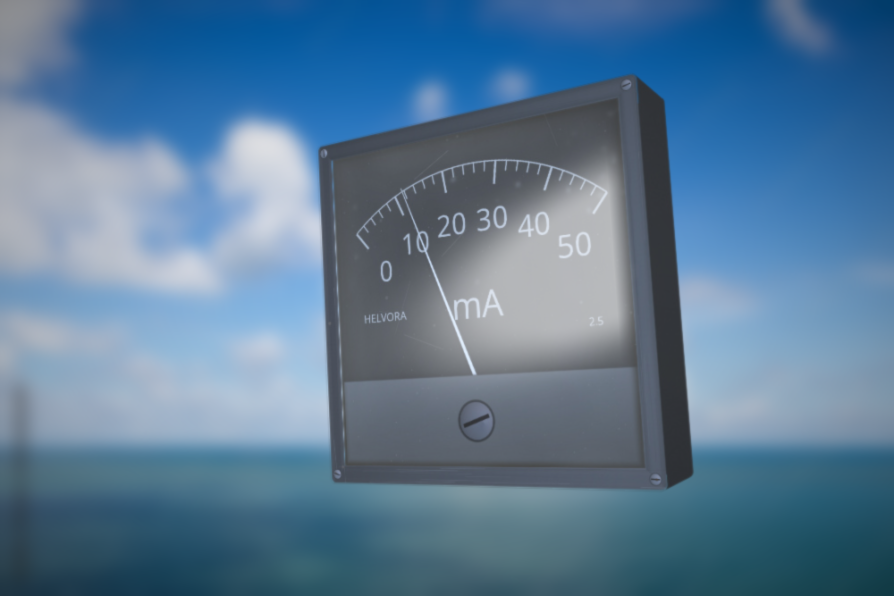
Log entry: 12; mA
